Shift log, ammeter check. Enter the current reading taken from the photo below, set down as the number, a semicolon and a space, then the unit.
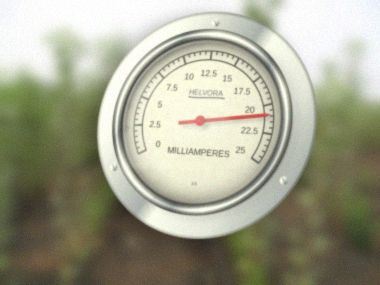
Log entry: 21; mA
